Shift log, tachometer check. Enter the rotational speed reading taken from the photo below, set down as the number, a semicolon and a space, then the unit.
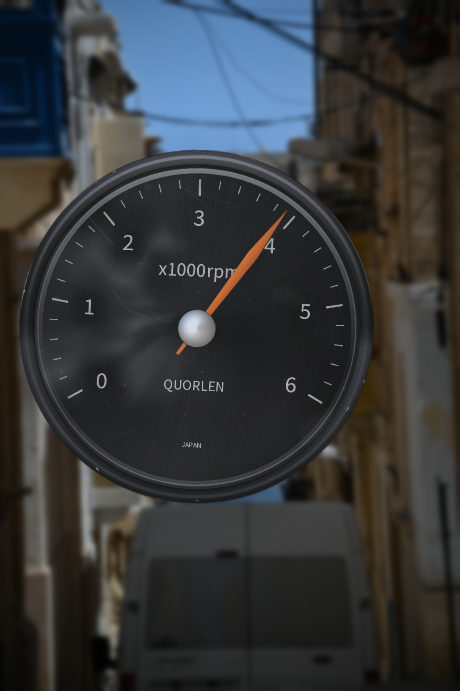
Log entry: 3900; rpm
